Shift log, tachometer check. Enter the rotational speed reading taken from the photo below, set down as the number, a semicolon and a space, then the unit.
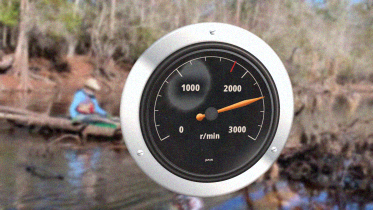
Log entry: 2400; rpm
